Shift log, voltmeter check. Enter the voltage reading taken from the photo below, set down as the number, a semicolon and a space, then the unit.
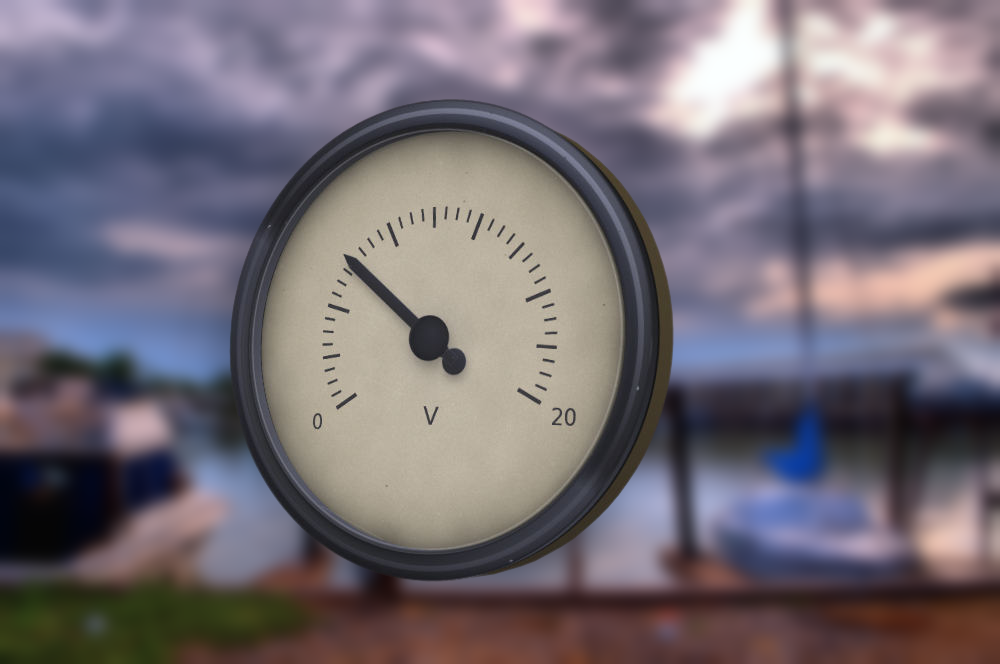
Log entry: 6; V
